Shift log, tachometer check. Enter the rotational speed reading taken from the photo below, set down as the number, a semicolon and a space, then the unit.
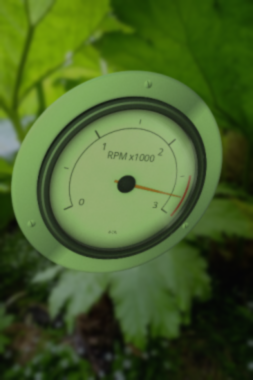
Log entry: 2750; rpm
